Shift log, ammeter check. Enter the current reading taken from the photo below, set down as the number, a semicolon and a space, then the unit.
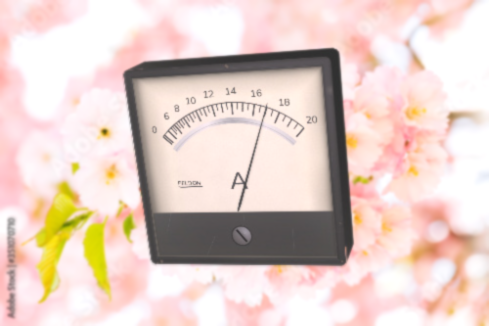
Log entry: 17; A
